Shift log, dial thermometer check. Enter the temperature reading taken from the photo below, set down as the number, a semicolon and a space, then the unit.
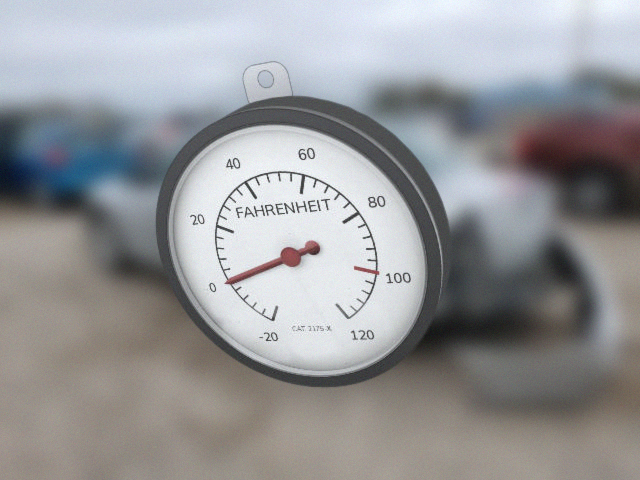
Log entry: 0; °F
